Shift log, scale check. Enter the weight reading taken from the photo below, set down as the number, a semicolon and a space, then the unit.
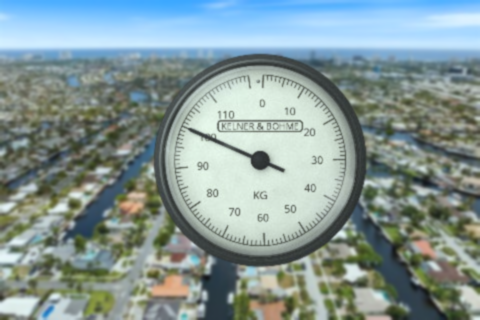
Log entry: 100; kg
